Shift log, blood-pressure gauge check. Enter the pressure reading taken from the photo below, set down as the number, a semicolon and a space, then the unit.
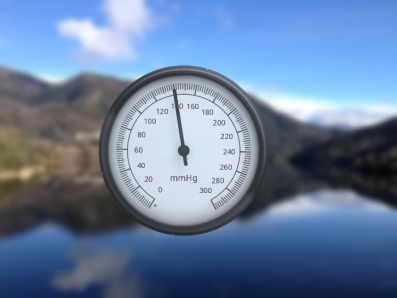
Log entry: 140; mmHg
